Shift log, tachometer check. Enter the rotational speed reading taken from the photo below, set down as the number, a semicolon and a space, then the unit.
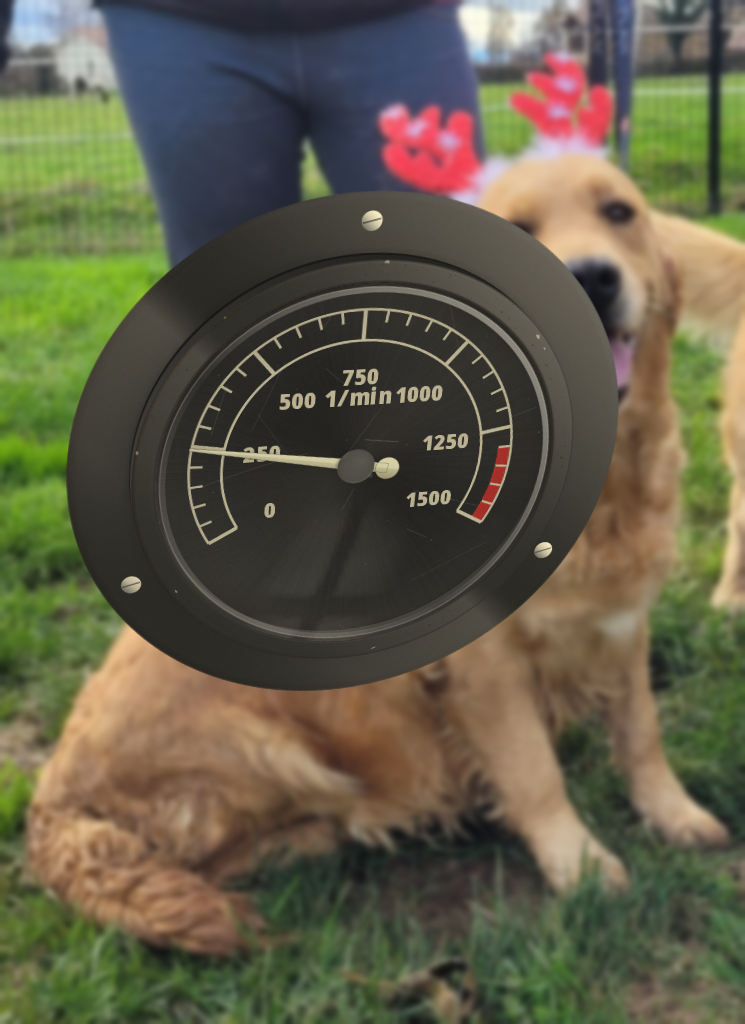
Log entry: 250; rpm
